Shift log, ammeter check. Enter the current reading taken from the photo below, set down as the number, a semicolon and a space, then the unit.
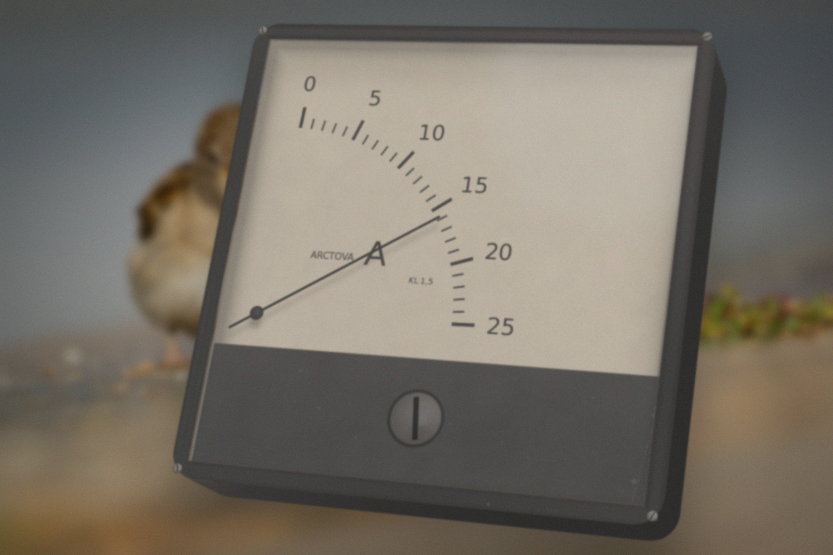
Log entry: 16; A
